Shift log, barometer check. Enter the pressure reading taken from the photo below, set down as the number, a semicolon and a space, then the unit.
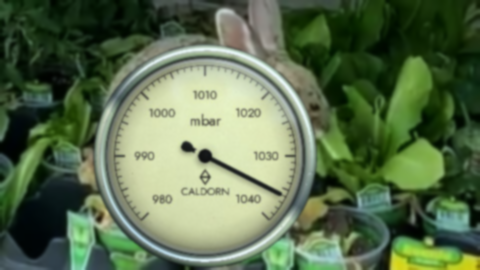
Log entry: 1036; mbar
